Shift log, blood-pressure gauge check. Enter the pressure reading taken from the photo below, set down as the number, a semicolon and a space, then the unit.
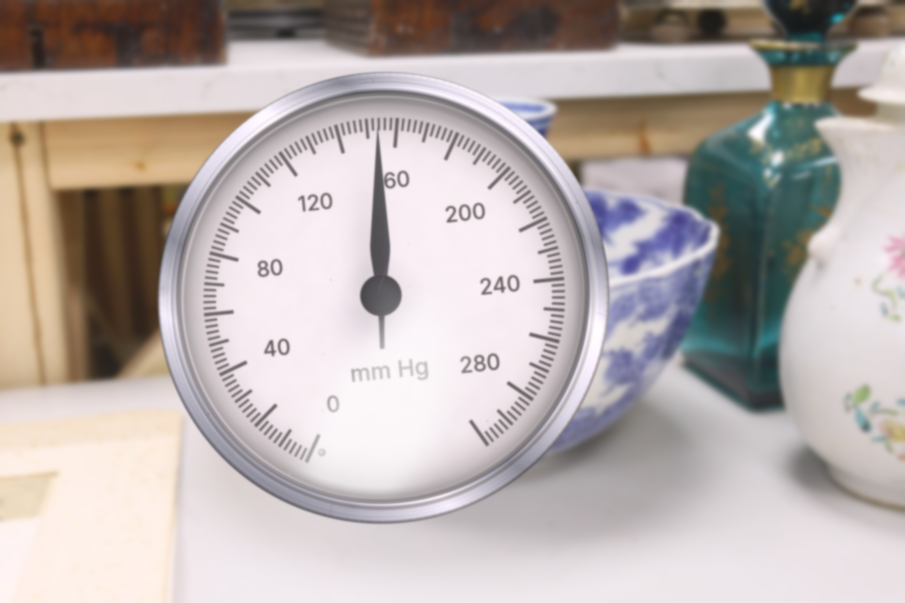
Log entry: 154; mmHg
